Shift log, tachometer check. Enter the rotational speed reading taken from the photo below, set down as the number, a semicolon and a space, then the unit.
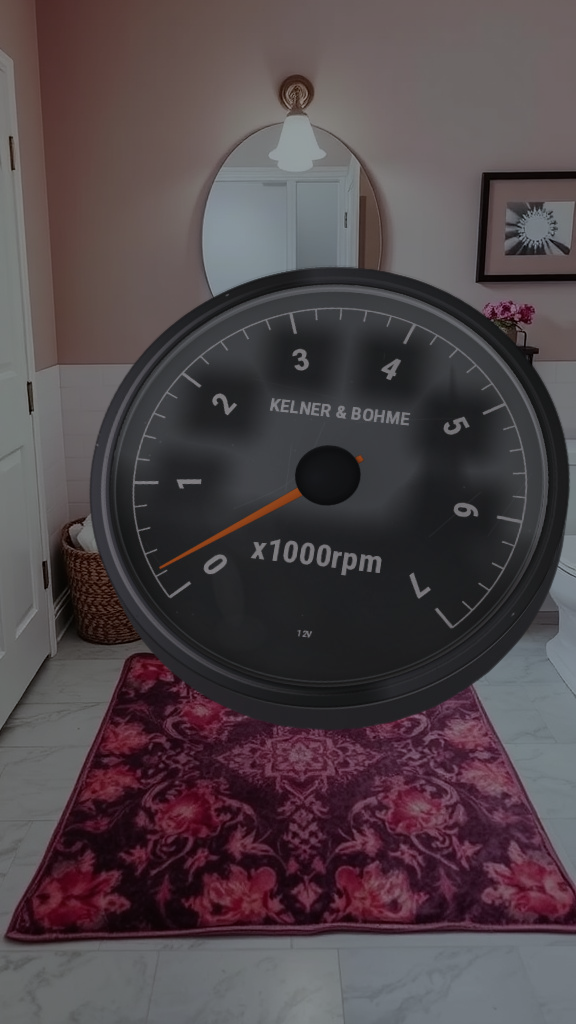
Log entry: 200; rpm
